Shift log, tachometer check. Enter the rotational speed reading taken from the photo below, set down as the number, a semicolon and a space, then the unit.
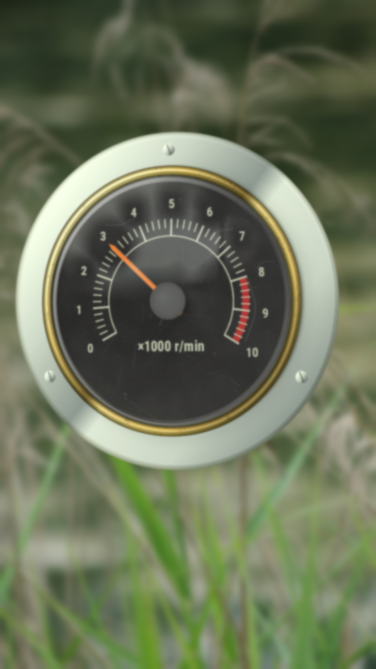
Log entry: 3000; rpm
